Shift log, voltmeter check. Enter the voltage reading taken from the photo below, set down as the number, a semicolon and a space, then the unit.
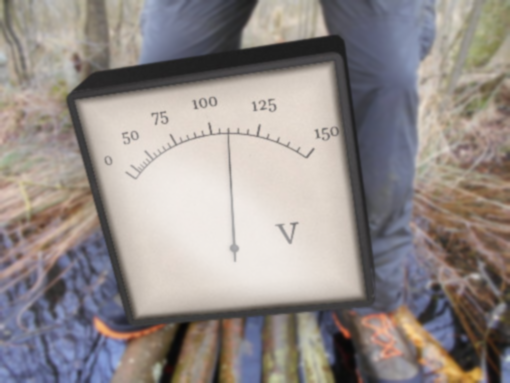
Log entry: 110; V
